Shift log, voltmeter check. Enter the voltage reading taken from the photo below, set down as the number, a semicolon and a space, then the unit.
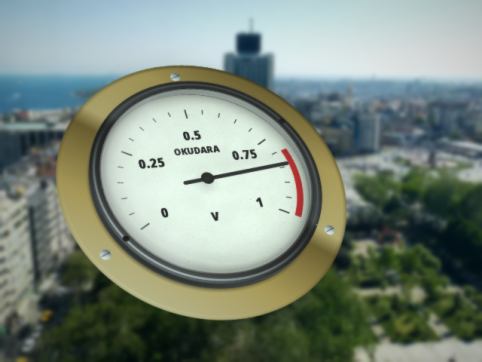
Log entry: 0.85; V
